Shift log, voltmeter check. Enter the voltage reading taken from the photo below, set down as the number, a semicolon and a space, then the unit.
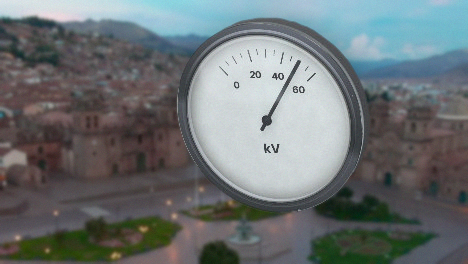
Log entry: 50; kV
